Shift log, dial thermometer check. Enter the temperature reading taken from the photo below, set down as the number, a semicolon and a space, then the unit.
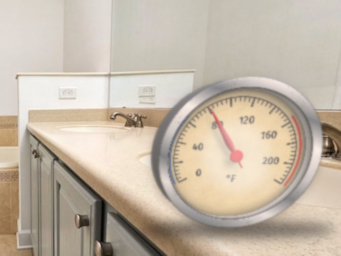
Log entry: 80; °F
